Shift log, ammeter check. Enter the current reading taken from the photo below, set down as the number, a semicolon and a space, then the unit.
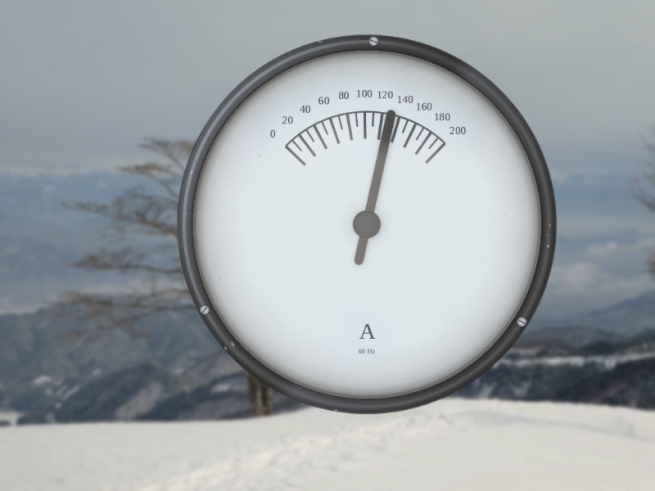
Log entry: 130; A
